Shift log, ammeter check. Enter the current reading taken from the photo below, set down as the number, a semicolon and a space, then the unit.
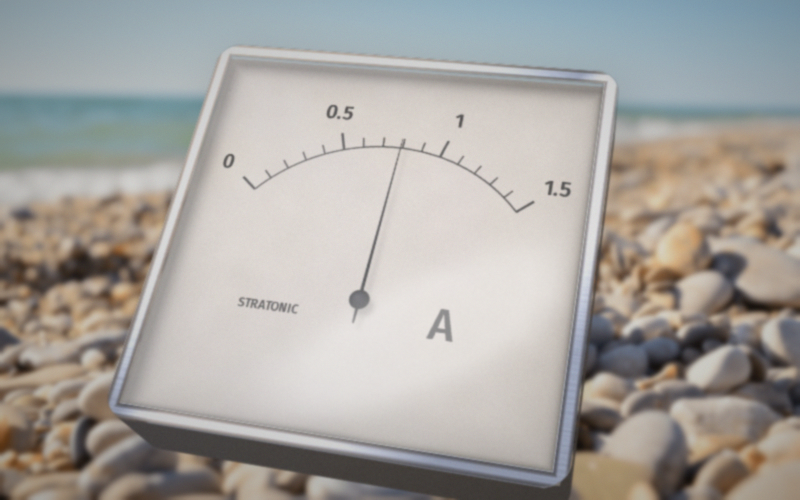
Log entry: 0.8; A
